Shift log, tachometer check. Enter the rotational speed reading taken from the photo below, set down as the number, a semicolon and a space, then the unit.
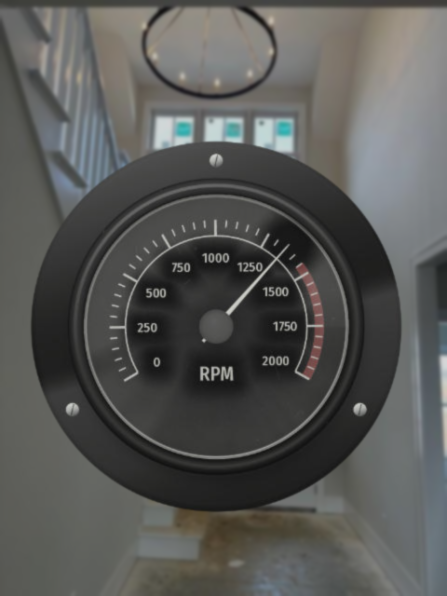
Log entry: 1350; rpm
